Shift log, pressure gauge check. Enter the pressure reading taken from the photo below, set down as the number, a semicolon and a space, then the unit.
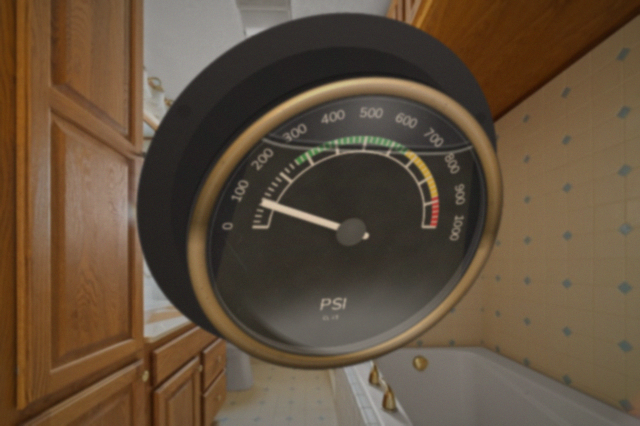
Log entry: 100; psi
